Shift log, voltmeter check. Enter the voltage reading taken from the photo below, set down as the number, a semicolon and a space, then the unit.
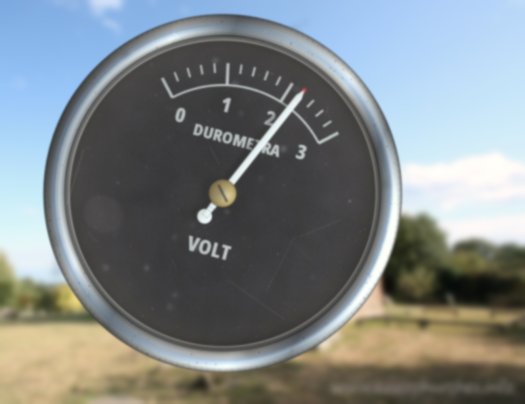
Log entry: 2.2; V
